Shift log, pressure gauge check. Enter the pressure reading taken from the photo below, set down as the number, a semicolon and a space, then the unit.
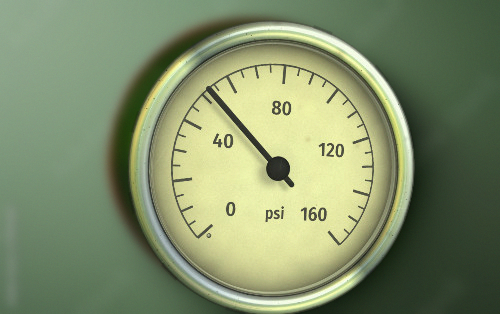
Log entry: 52.5; psi
